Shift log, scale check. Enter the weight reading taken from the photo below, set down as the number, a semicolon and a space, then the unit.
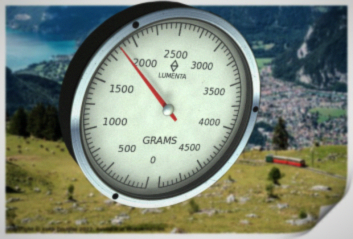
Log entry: 1850; g
